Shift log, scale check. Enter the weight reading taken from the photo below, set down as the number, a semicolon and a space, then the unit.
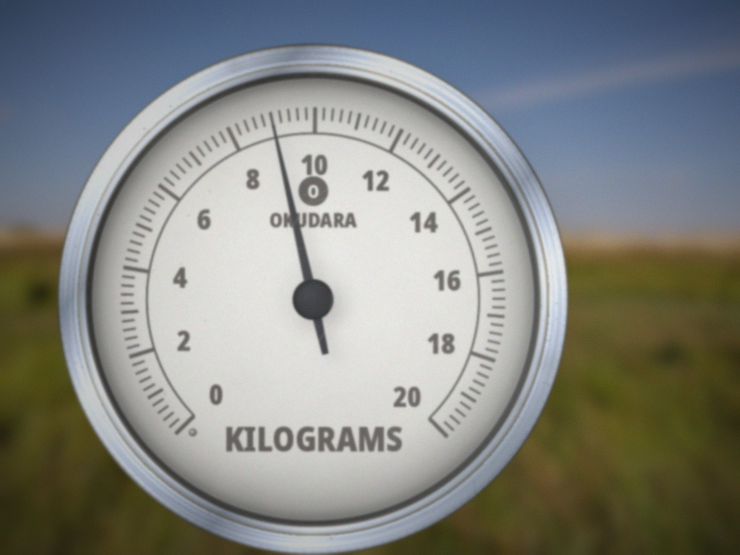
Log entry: 9; kg
